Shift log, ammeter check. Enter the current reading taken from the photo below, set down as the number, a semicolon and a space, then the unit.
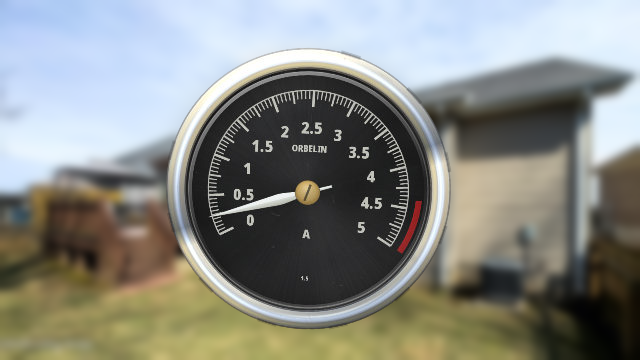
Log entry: 0.25; A
